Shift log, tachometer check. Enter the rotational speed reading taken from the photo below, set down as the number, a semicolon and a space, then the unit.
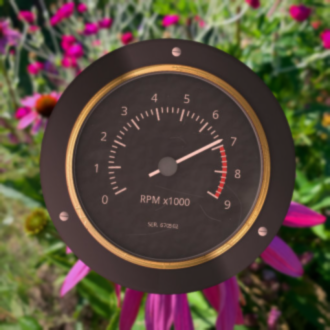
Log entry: 6800; rpm
